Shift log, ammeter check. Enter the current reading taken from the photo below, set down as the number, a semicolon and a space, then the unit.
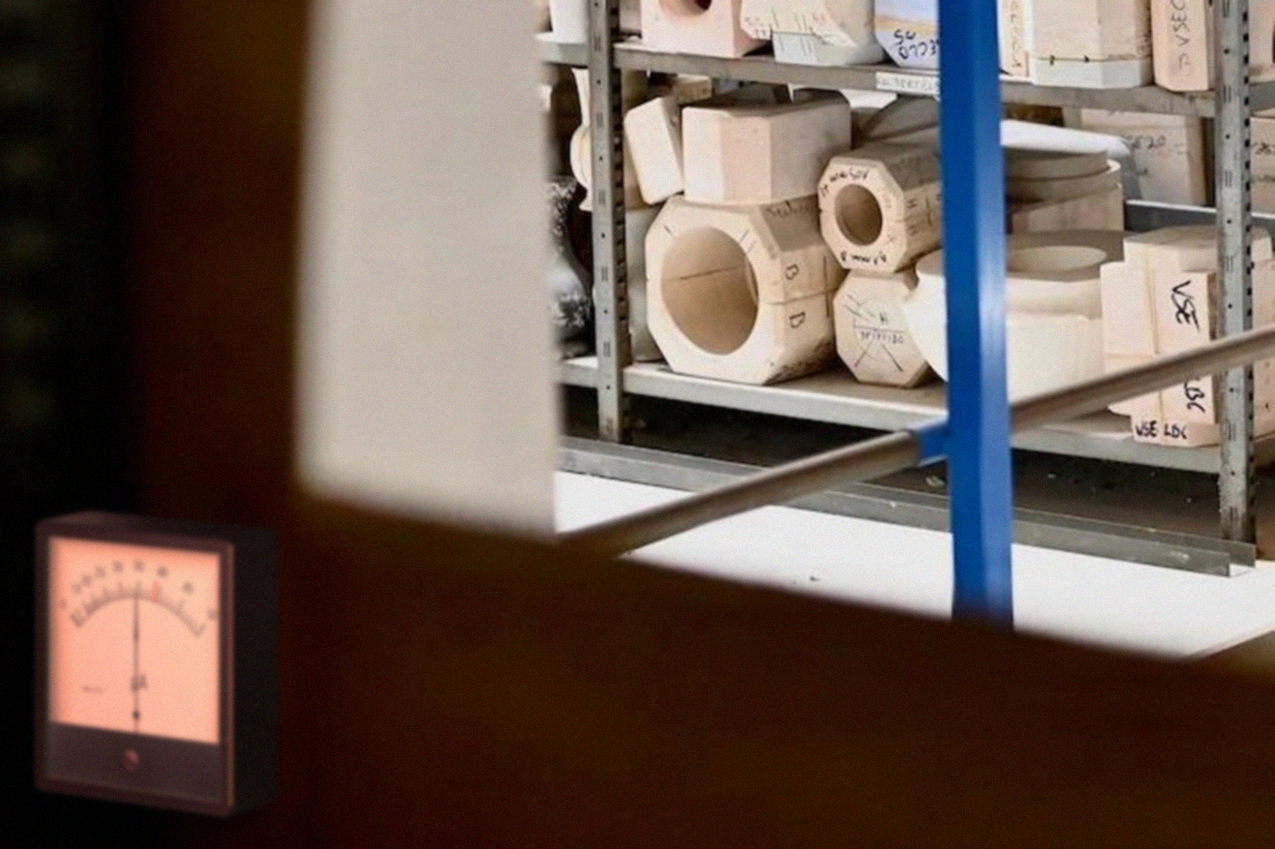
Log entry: 35; µA
